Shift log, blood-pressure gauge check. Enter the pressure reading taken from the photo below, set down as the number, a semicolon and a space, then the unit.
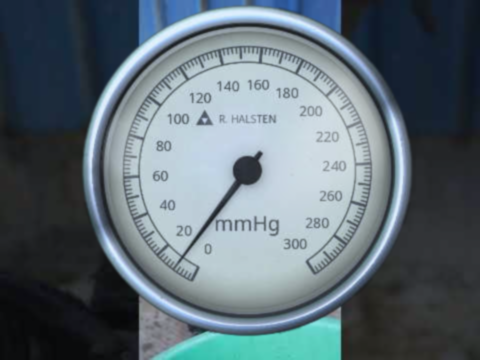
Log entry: 10; mmHg
